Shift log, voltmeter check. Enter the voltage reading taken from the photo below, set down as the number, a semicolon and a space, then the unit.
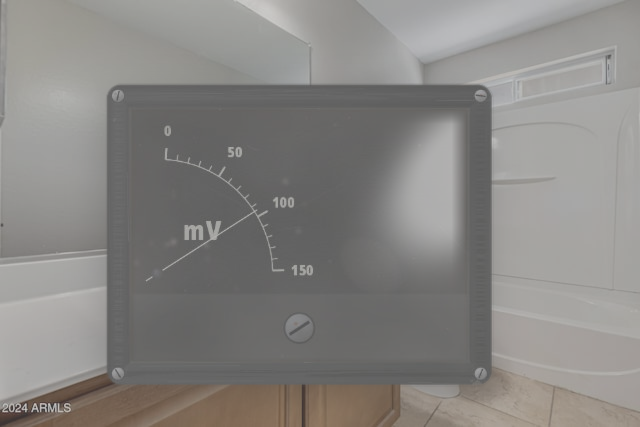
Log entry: 95; mV
